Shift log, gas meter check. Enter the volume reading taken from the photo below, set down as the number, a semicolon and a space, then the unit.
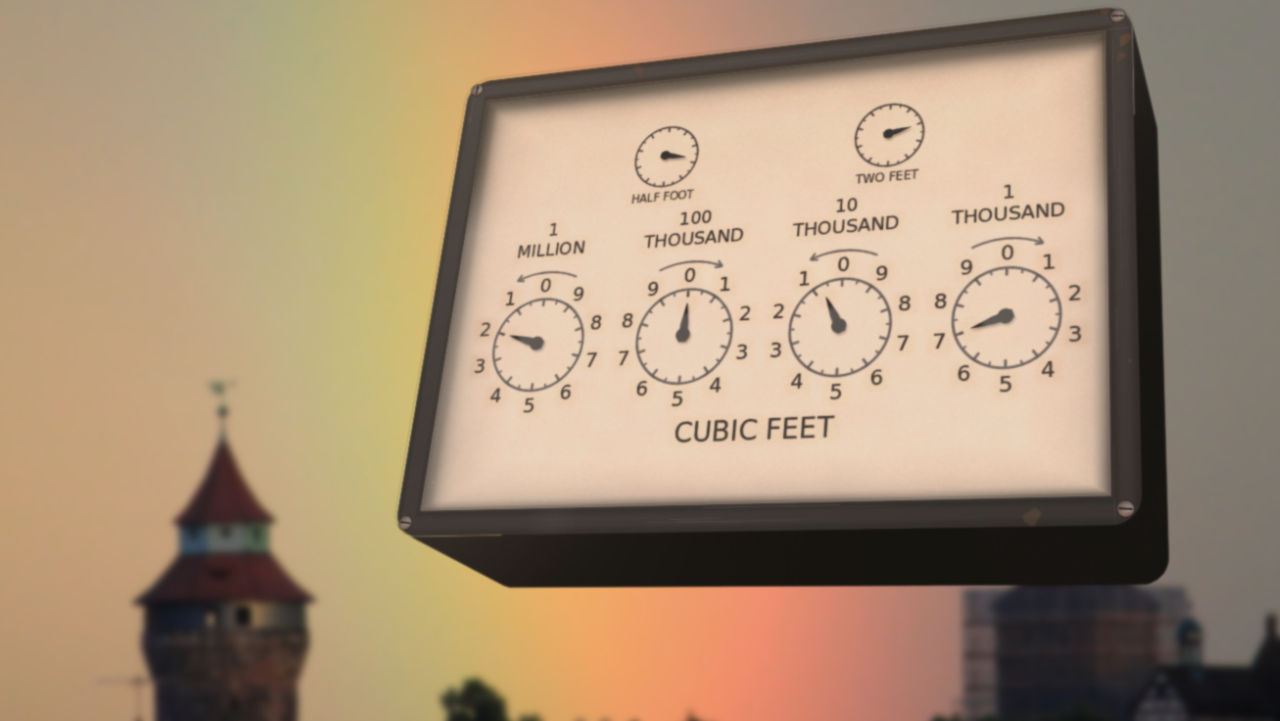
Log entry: 200700; ft³
